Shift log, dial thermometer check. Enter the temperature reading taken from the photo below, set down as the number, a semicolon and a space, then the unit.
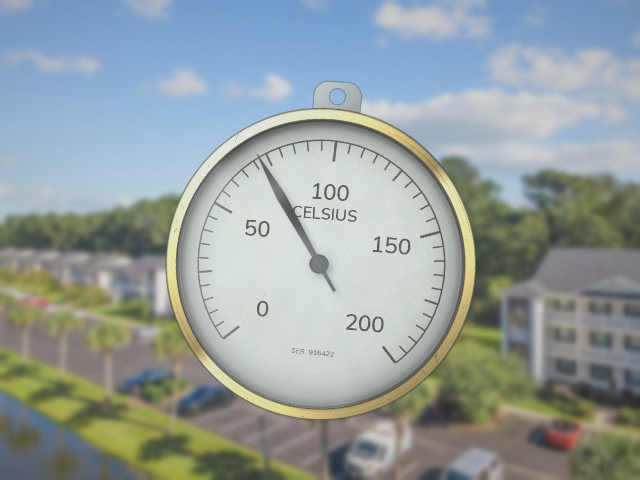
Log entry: 72.5; °C
